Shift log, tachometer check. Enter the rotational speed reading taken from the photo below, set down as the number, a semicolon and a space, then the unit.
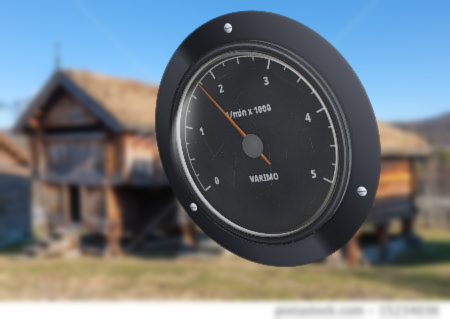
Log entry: 1750; rpm
